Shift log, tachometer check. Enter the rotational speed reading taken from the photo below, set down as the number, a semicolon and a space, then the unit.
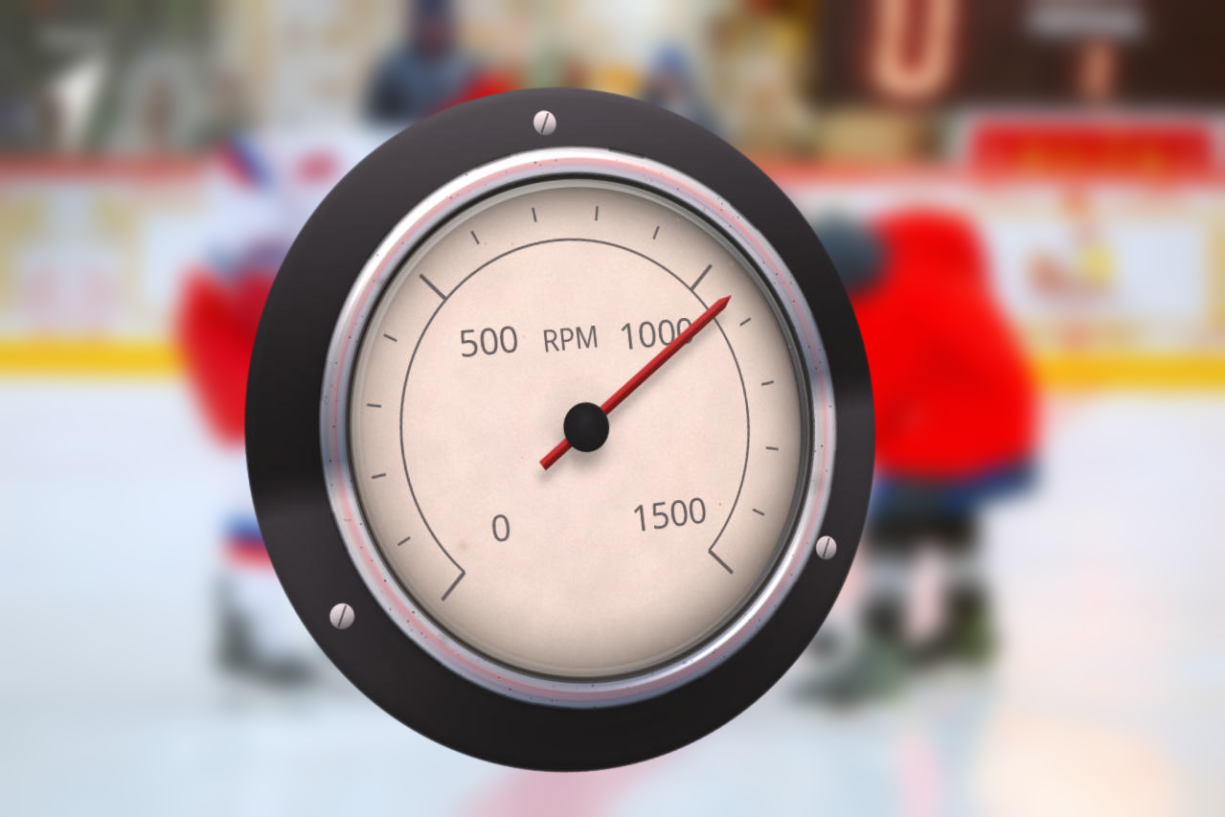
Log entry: 1050; rpm
